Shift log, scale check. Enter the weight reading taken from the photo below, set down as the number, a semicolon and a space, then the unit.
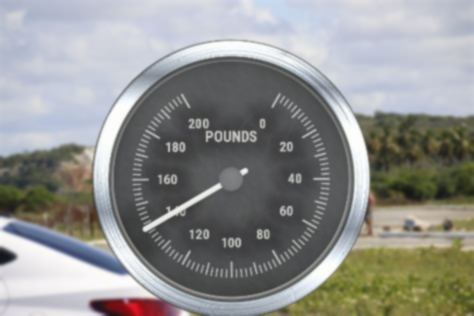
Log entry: 140; lb
